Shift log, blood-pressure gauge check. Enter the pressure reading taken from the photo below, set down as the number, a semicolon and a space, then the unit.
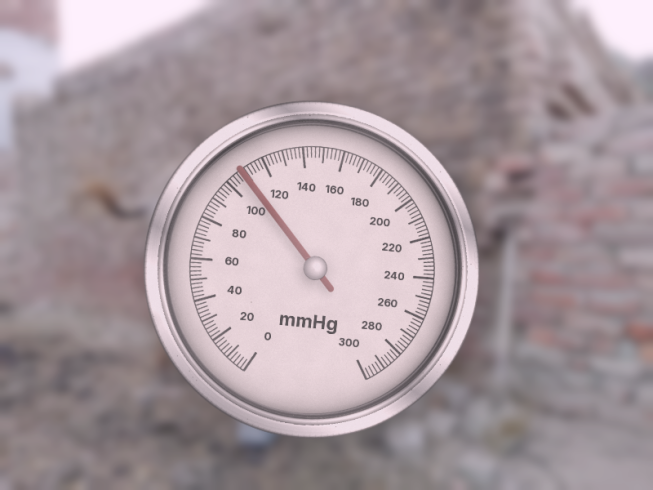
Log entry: 108; mmHg
